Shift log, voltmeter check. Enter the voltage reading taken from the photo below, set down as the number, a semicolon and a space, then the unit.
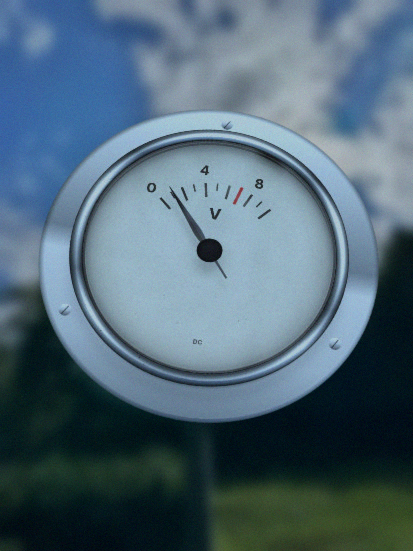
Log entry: 1; V
